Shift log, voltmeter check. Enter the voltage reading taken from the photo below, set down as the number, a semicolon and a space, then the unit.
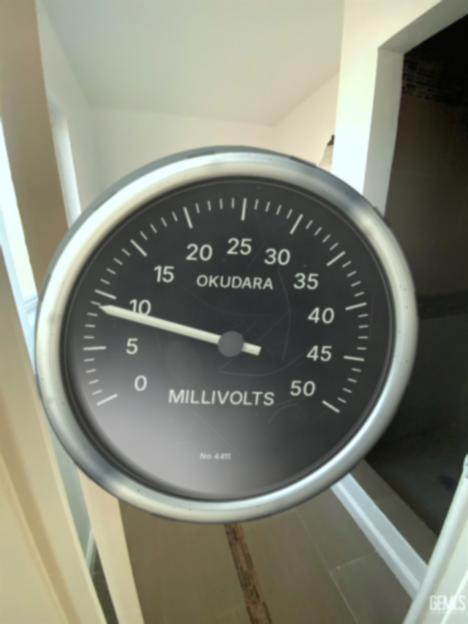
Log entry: 9; mV
